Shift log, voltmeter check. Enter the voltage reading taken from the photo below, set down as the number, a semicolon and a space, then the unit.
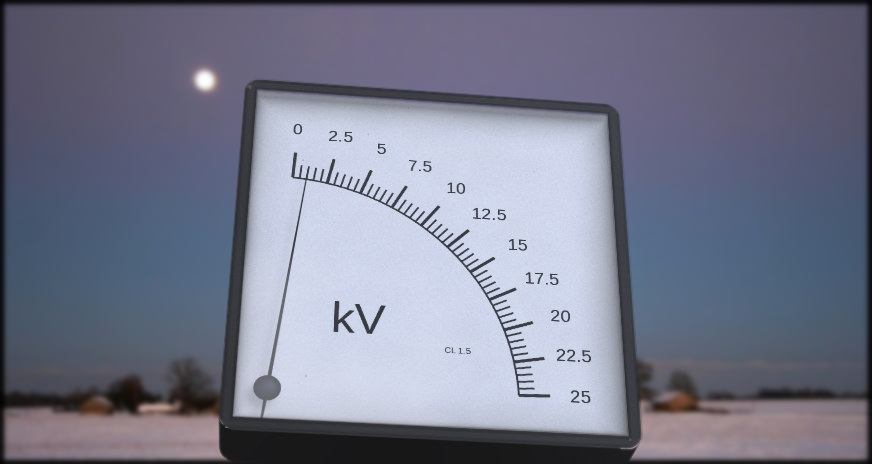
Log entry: 1; kV
